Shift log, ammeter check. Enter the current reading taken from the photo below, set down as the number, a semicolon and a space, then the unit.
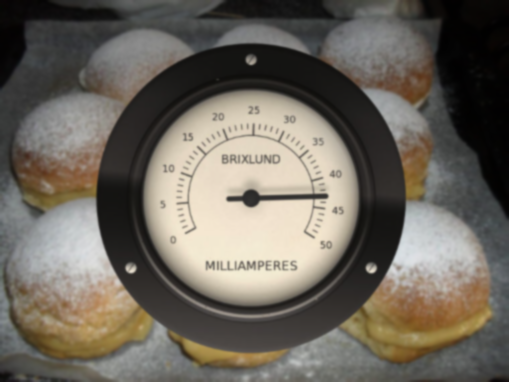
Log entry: 43; mA
